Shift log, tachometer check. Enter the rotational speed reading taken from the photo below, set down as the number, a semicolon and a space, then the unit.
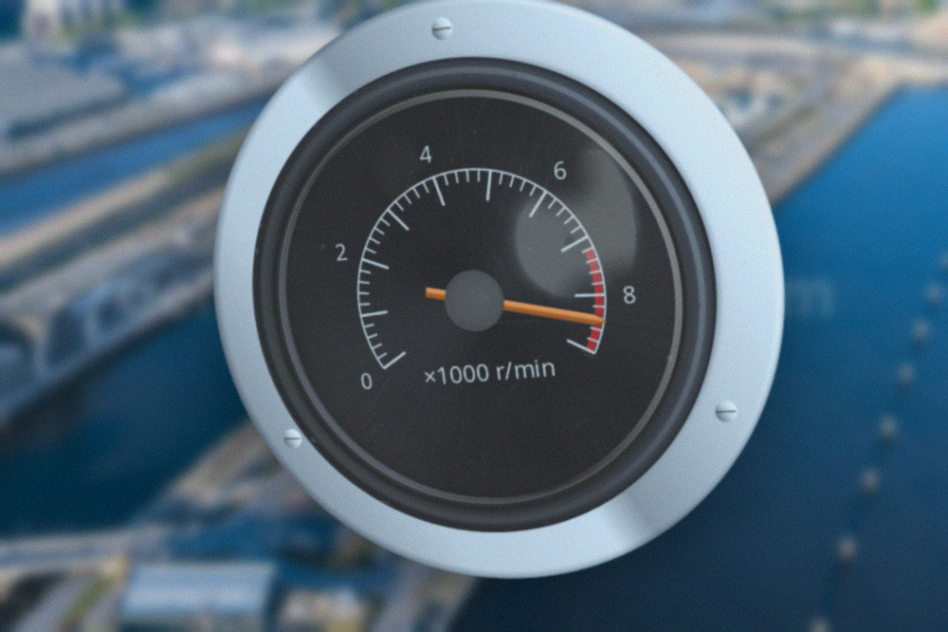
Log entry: 8400; rpm
